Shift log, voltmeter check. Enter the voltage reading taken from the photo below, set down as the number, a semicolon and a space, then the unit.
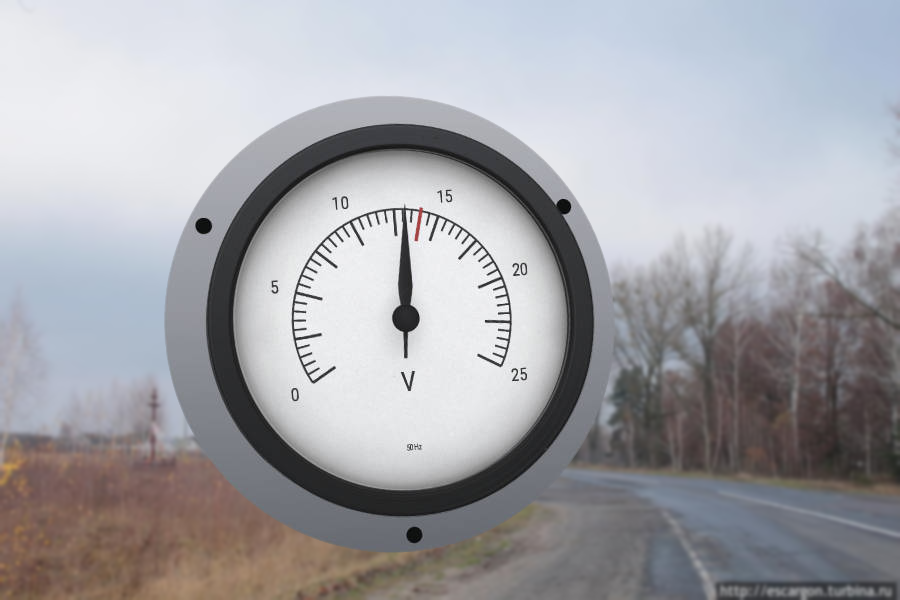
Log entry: 13; V
